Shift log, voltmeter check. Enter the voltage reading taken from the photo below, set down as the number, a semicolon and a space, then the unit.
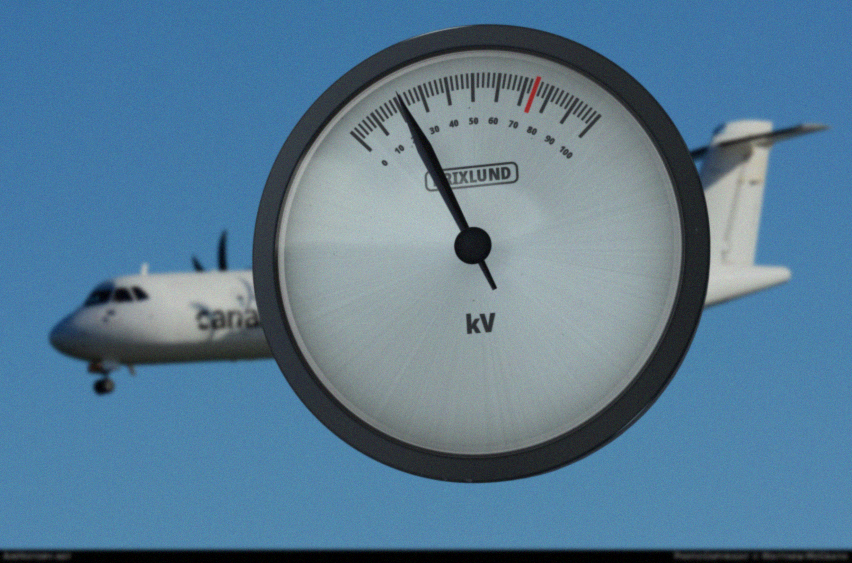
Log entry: 22; kV
